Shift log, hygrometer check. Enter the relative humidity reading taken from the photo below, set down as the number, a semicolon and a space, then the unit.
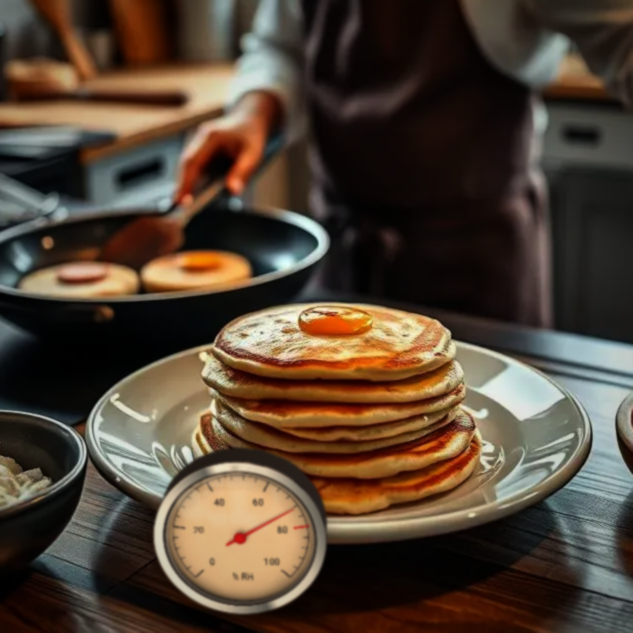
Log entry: 72; %
